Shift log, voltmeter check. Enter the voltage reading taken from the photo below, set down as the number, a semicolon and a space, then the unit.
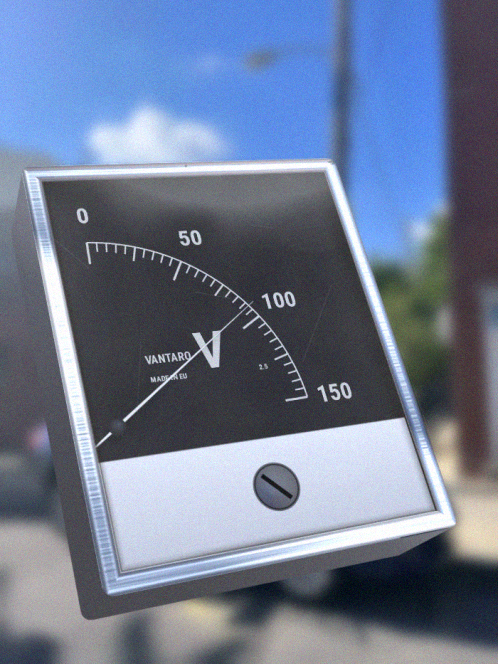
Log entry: 92.5; V
